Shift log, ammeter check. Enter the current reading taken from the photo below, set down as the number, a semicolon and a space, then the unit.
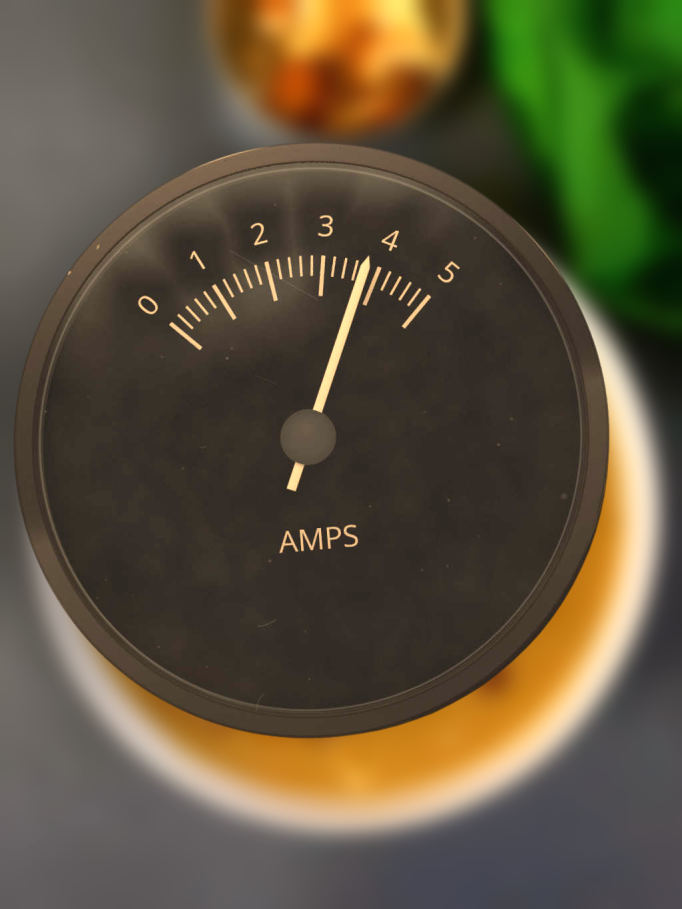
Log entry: 3.8; A
